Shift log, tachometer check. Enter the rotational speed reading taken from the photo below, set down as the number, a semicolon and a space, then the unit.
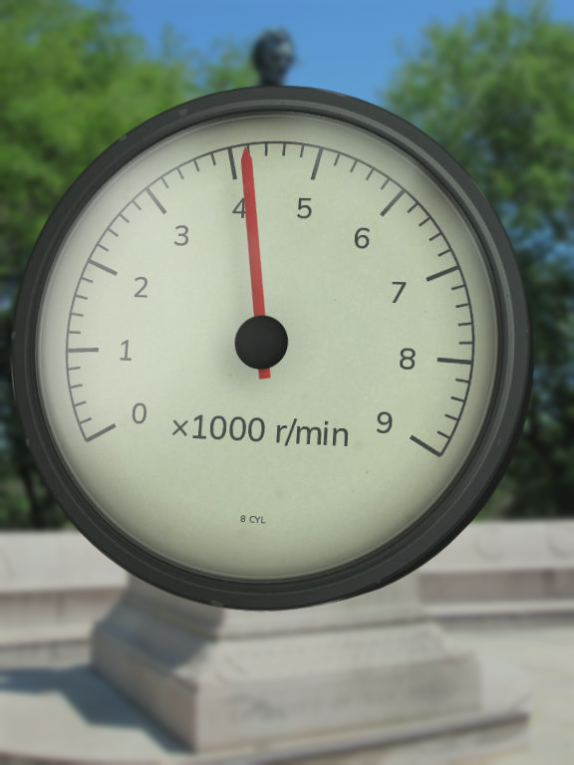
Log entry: 4200; rpm
